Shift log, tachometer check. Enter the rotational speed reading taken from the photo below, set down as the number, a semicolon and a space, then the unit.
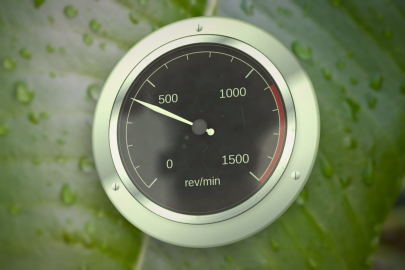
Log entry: 400; rpm
